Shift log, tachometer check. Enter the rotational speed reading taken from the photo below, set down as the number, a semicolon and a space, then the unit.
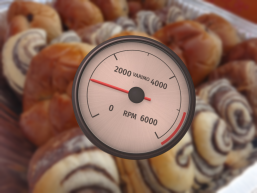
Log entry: 1000; rpm
